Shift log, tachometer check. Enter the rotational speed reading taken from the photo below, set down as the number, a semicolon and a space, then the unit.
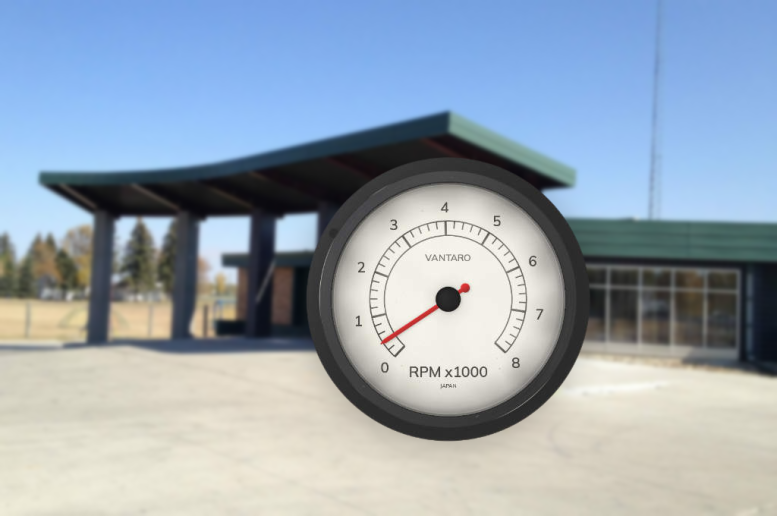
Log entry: 400; rpm
